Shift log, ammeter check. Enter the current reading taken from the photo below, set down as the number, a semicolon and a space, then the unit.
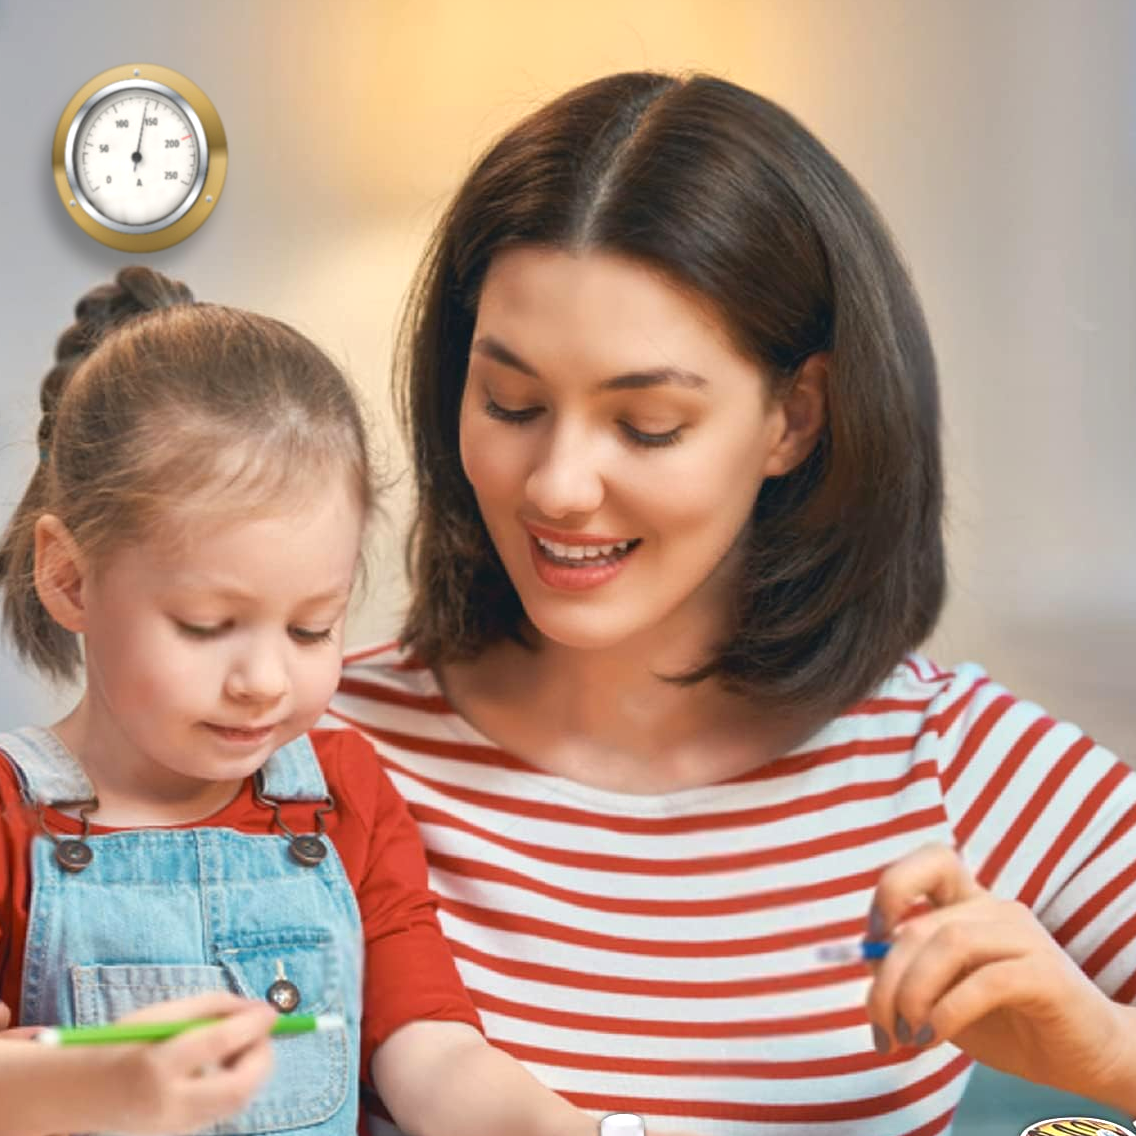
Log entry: 140; A
